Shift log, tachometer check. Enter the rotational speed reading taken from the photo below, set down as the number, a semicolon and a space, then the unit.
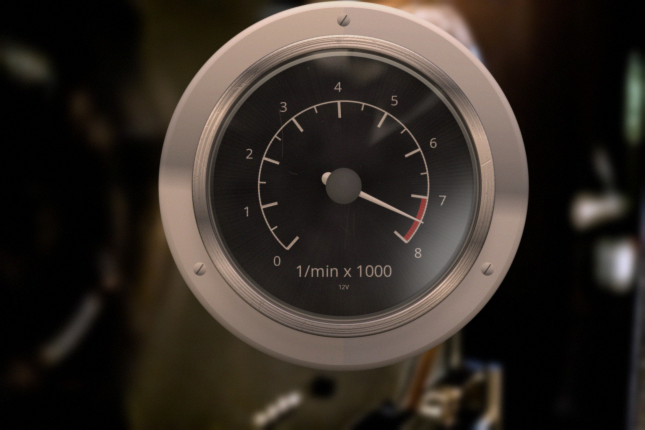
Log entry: 7500; rpm
